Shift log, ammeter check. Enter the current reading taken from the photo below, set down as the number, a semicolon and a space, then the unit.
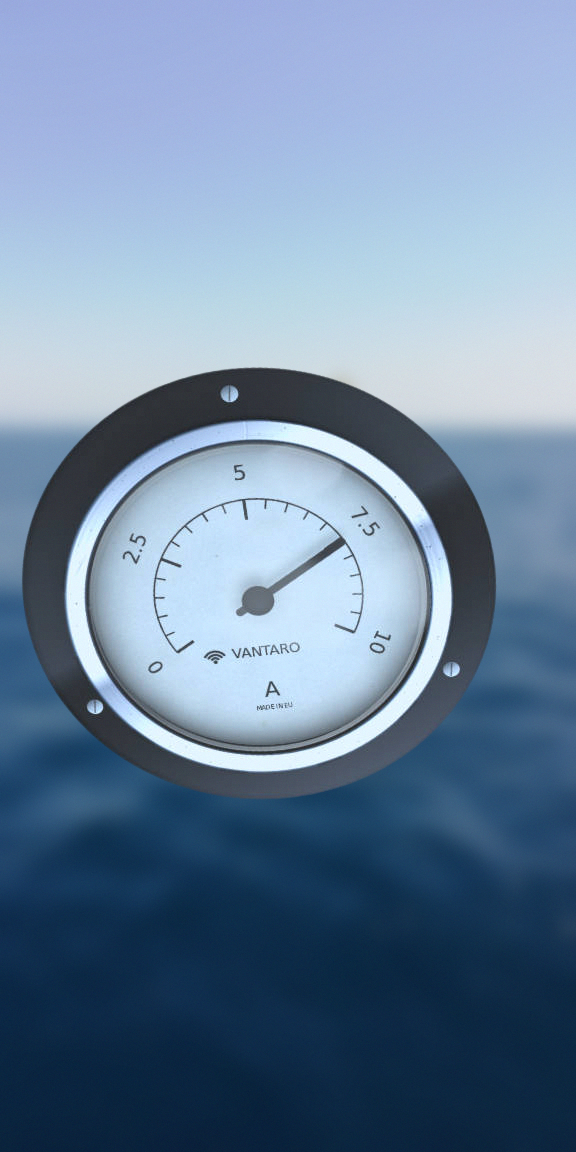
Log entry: 7.5; A
